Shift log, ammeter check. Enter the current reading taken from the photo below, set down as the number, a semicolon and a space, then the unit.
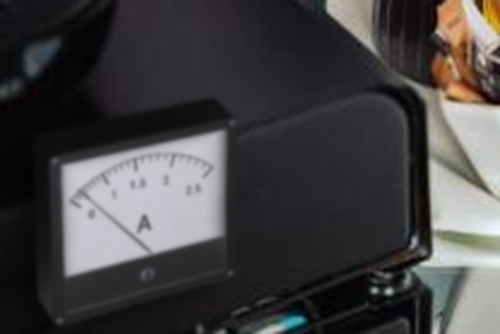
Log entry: 0.5; A
